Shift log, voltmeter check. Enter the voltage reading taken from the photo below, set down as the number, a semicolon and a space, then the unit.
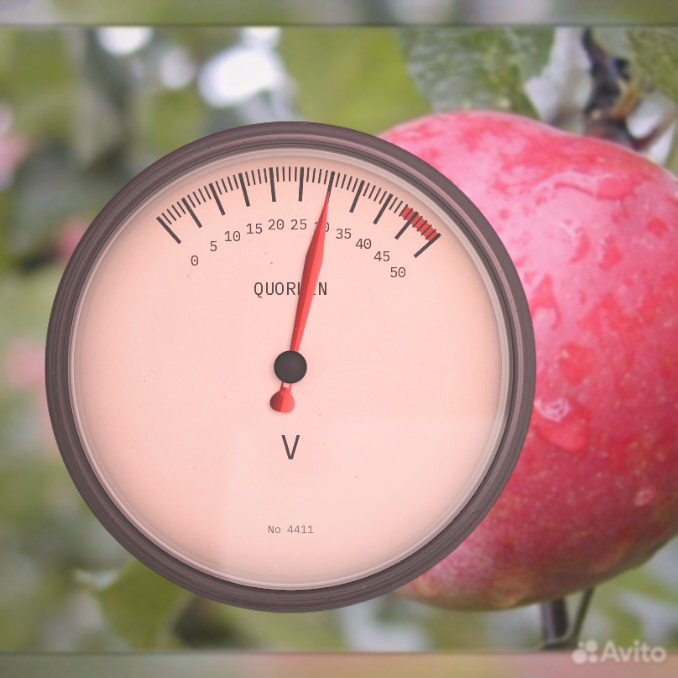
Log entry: 30; V
